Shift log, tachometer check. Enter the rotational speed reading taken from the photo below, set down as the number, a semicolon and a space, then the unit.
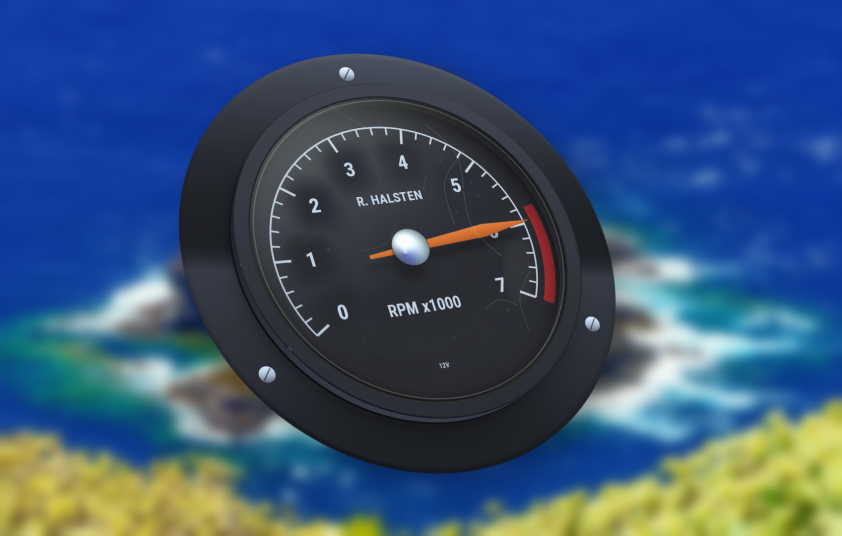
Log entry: 6000; rpm
